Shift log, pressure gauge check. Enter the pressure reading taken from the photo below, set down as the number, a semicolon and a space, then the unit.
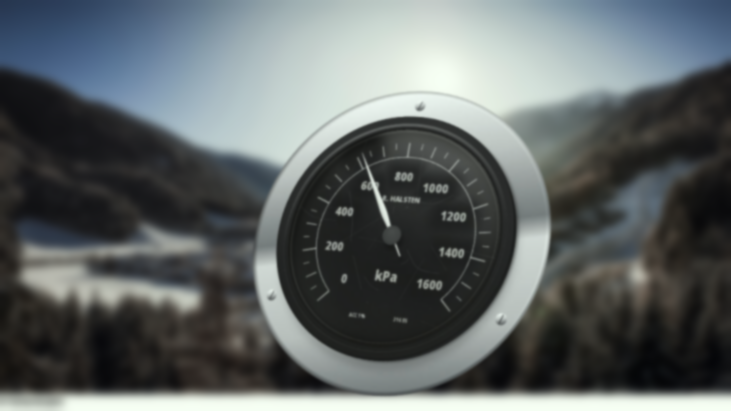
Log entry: 625; kPa
